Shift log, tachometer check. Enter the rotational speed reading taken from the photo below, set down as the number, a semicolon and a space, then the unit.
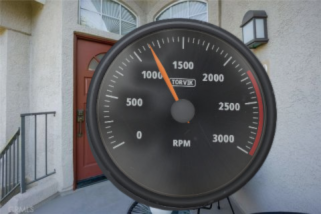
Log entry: 1150; rpm
